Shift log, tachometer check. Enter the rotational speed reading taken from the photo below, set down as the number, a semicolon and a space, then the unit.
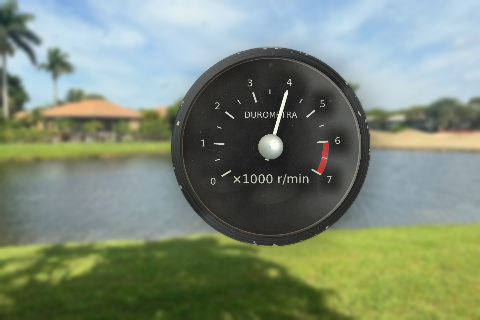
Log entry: 4000; rpm
